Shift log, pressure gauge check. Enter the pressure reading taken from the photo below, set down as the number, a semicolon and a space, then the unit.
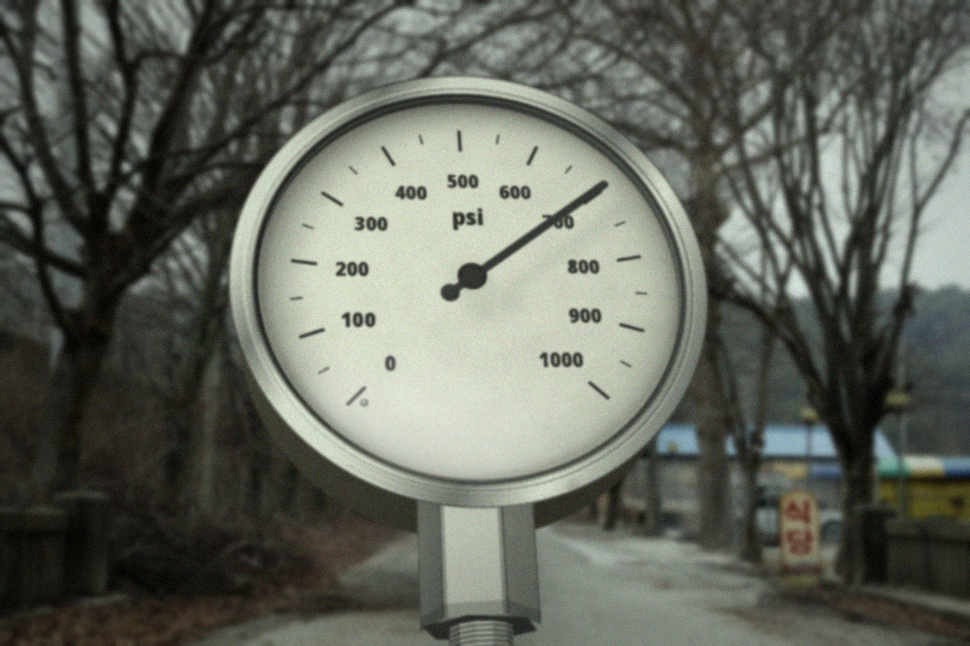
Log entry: 700; psi
